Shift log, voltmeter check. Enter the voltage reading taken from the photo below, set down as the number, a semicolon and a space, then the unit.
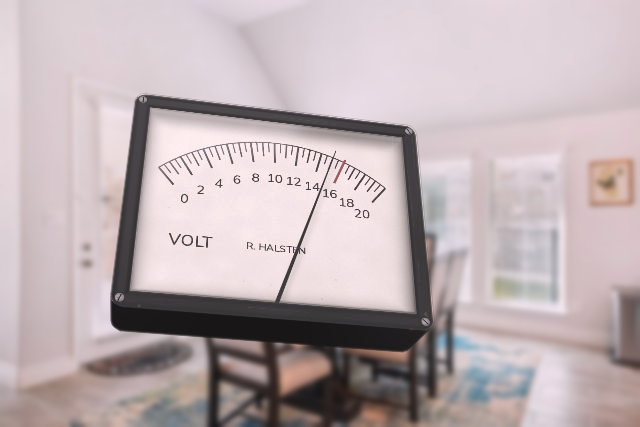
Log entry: 15; V
